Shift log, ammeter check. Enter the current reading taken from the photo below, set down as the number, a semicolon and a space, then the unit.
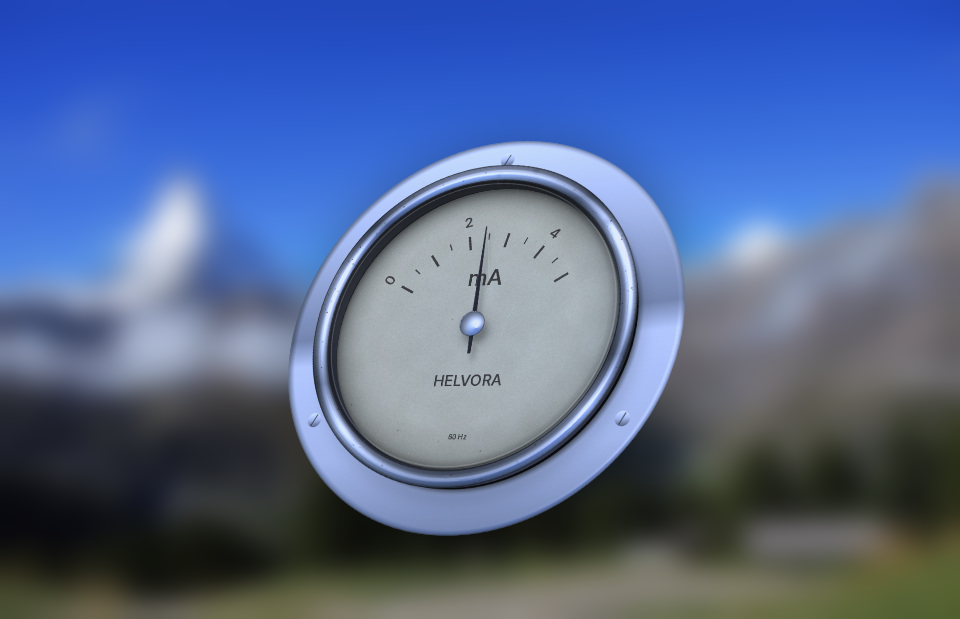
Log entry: 2.5; mA
